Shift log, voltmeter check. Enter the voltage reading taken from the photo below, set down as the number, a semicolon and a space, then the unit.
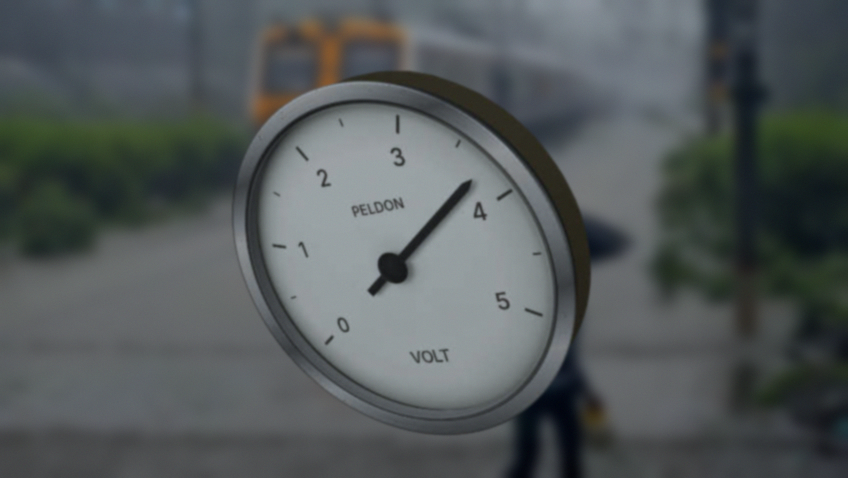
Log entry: 3.75; V
